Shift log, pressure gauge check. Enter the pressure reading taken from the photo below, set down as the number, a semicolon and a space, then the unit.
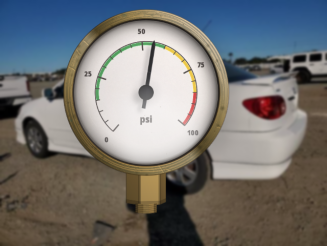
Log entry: 55; psi
